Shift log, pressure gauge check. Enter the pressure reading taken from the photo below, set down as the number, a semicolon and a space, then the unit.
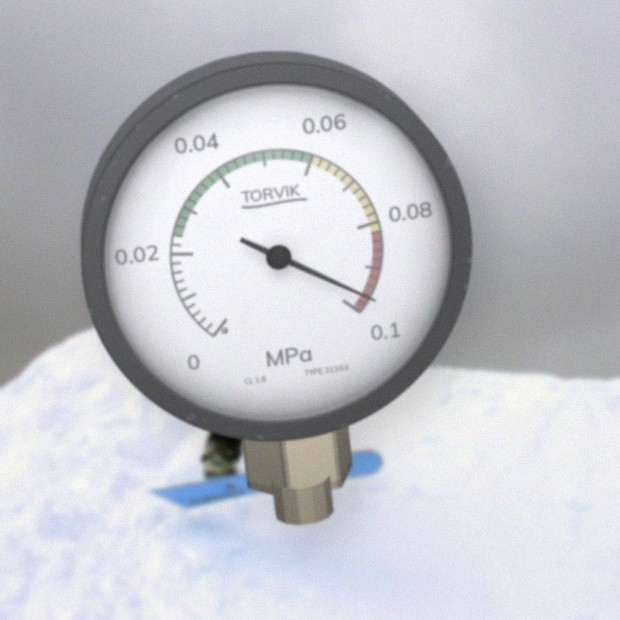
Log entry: 0.096; MPa
